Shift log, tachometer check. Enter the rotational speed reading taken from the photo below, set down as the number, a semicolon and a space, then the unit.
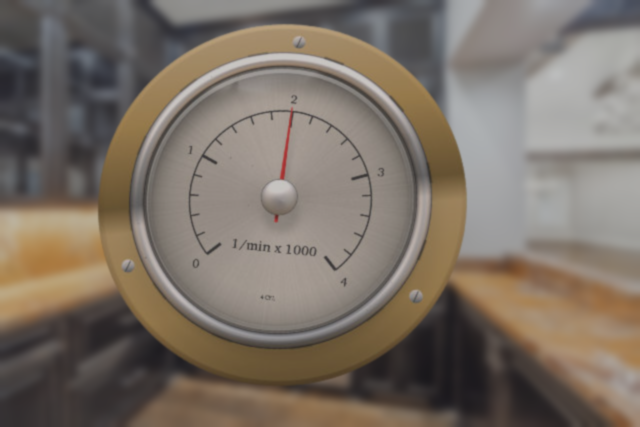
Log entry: 2000; rpm
